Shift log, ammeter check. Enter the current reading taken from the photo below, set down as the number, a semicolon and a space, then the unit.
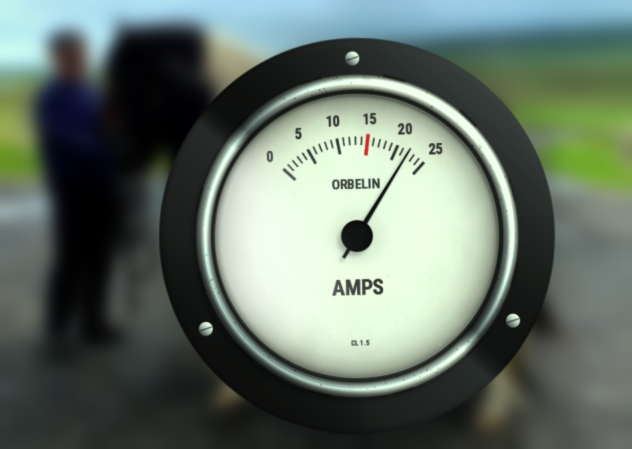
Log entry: 22; A
